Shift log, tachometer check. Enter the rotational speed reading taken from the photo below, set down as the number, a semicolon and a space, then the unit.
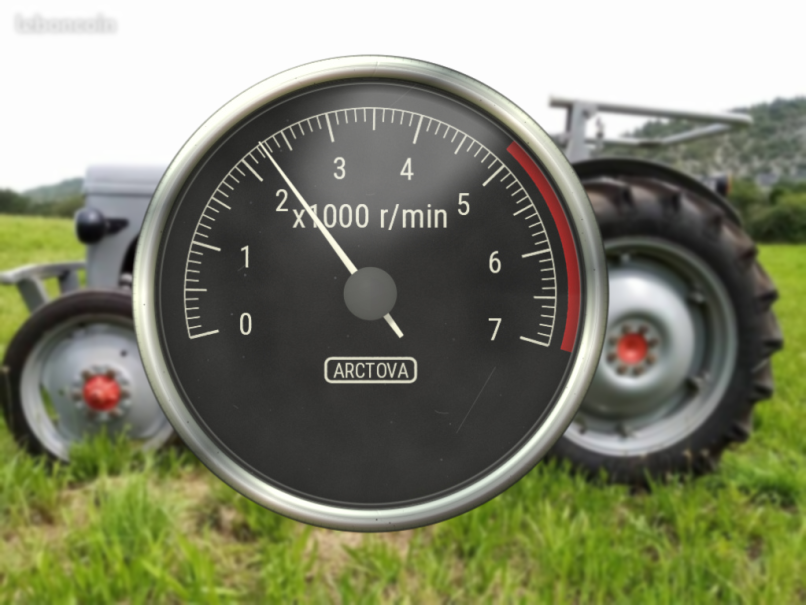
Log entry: 2250; rpm
